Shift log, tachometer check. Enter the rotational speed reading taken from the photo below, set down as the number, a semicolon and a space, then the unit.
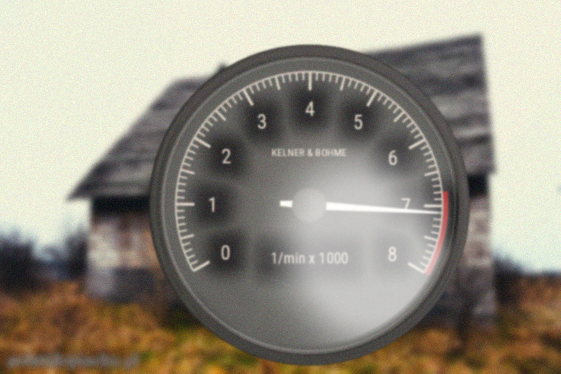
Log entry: 7100; rpm
